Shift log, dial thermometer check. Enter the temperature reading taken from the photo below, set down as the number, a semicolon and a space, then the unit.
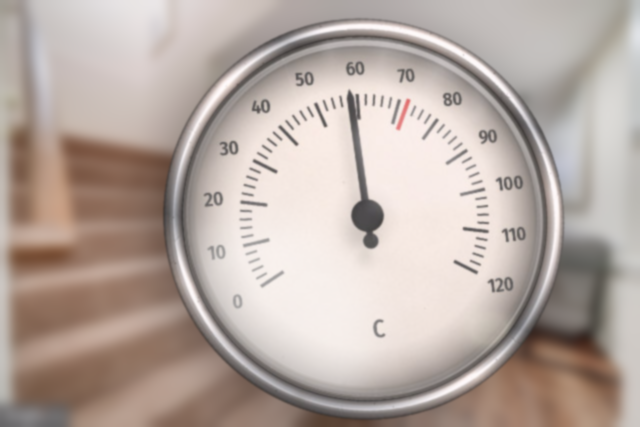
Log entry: 58; °C
